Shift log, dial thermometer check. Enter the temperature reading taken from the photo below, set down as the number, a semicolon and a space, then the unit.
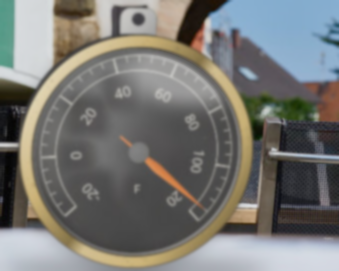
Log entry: 116; °F
